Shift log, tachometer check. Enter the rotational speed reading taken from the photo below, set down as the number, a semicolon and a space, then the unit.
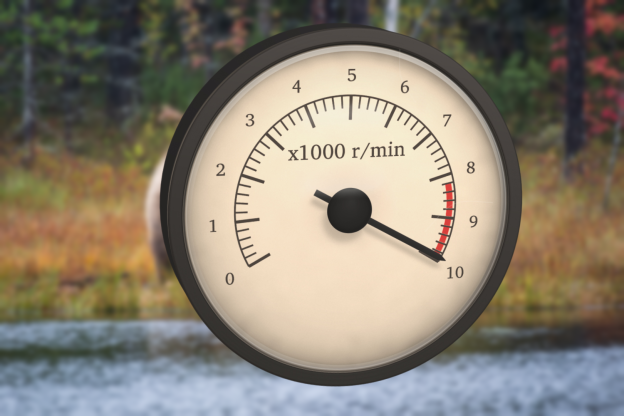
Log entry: 9900; rpm
